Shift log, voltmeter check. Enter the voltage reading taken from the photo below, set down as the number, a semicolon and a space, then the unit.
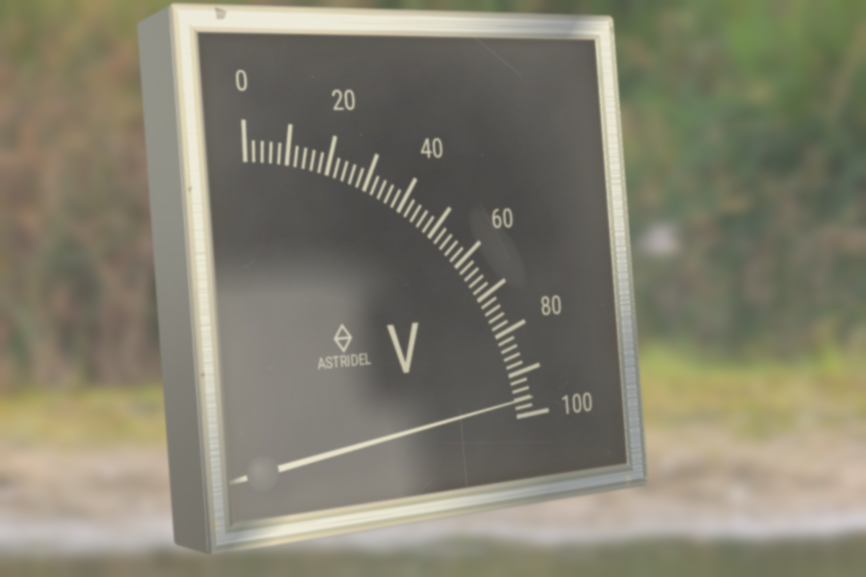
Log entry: 96; V
